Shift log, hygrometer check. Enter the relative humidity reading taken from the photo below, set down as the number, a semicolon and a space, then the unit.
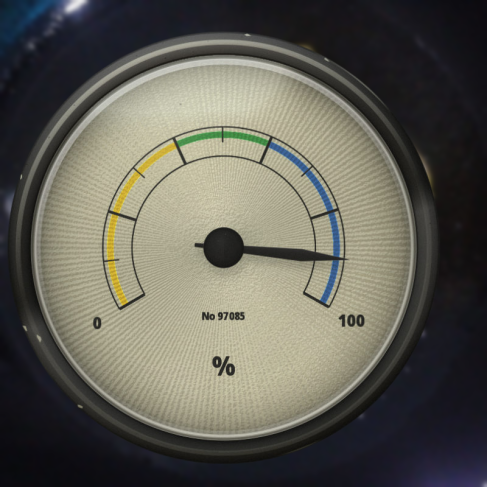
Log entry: 90; %
